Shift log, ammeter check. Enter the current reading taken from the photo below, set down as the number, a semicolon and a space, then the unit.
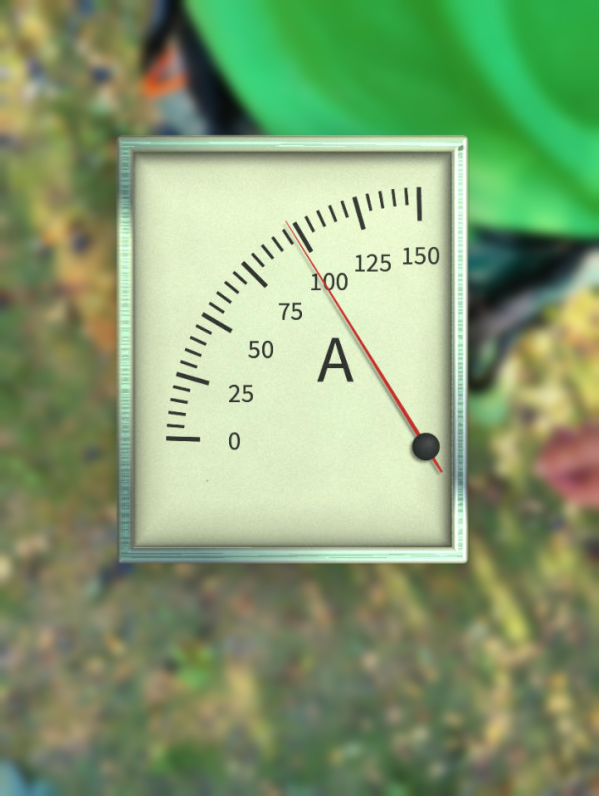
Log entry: 97.5; A
